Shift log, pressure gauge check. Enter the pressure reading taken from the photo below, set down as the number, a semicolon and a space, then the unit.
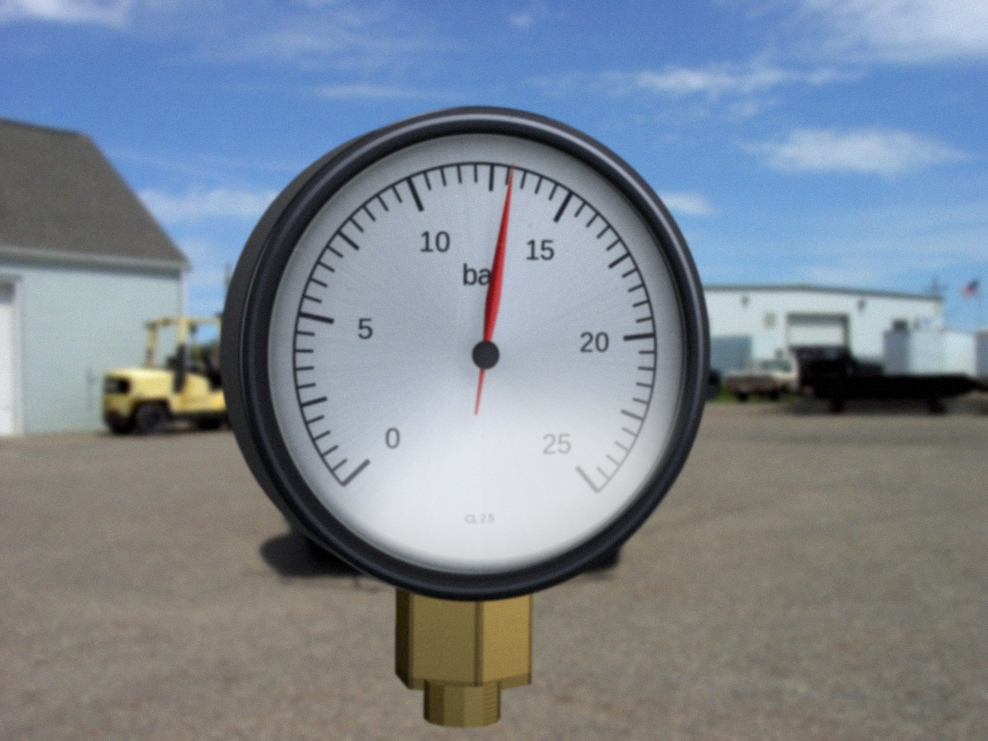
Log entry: 13; bar
